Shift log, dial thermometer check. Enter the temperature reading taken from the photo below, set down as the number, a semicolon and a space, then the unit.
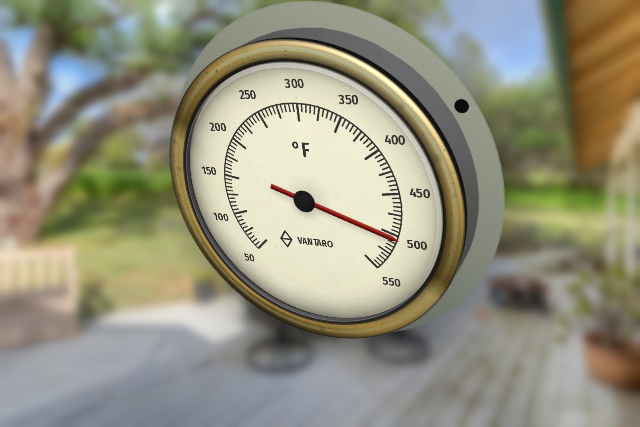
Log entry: 500; °F
